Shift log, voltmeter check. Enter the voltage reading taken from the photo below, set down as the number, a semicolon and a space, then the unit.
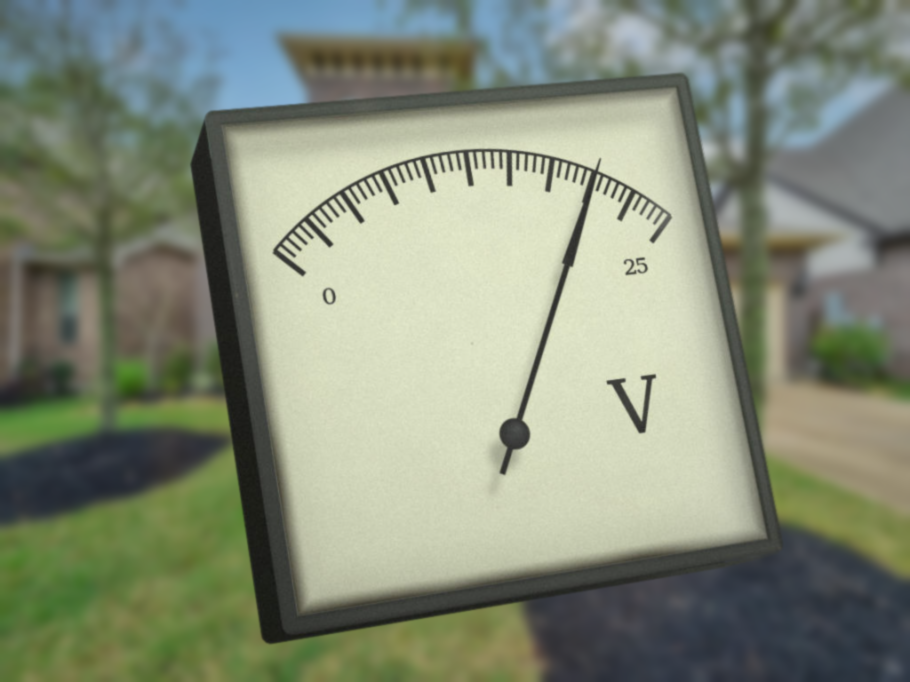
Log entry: 20; V
